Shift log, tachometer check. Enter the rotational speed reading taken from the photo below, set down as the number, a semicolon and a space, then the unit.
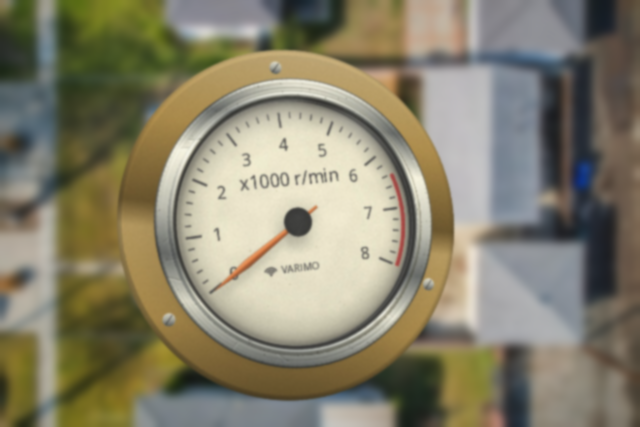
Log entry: 0; rpm
